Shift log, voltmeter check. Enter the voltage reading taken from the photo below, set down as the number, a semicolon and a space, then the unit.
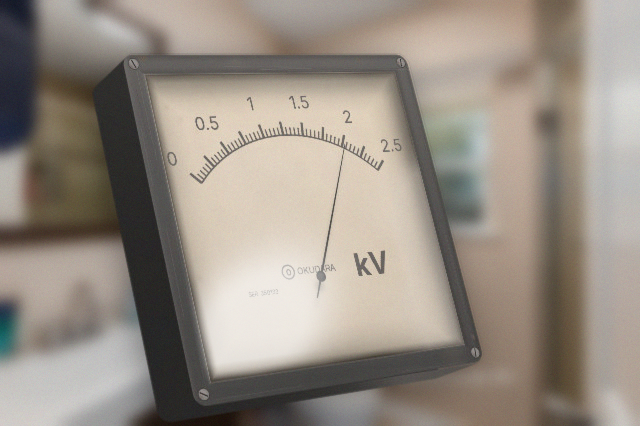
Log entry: 2; kV
